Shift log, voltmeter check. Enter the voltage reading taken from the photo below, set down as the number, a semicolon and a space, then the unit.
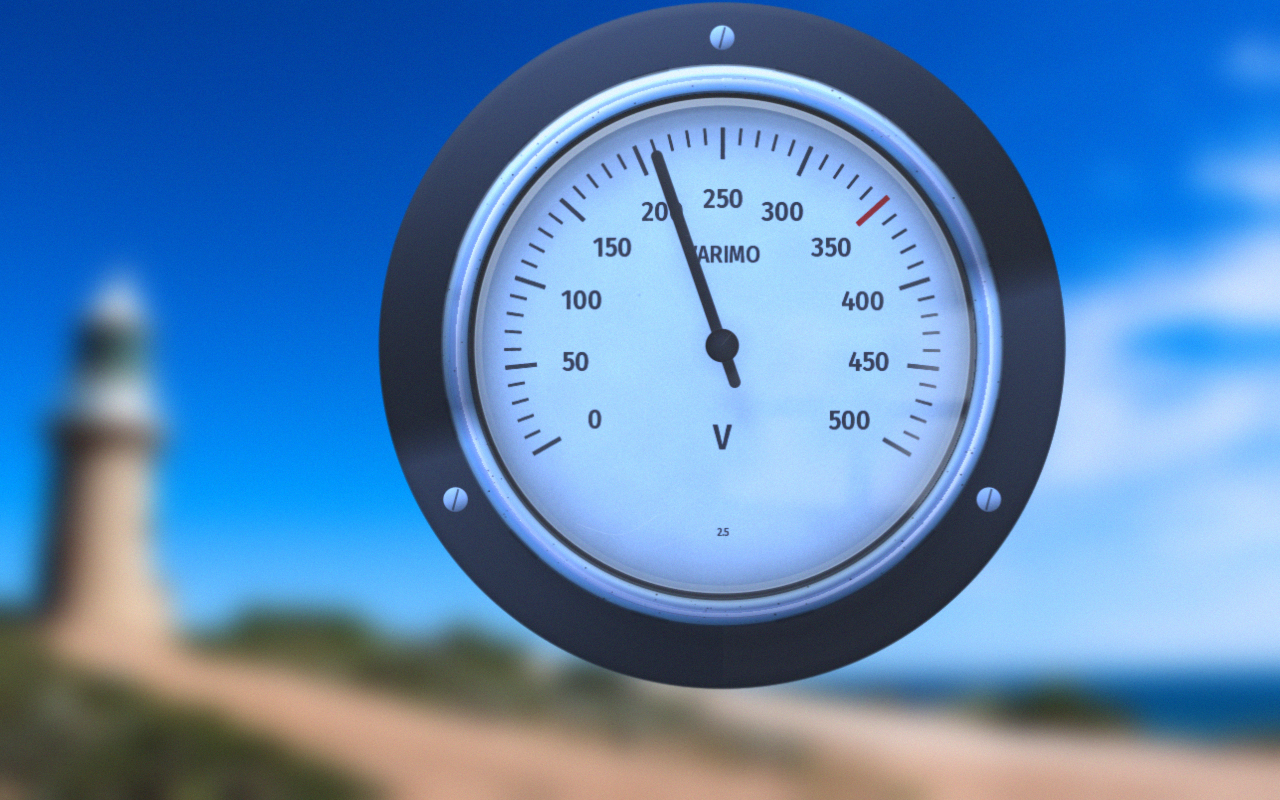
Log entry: 210; V
